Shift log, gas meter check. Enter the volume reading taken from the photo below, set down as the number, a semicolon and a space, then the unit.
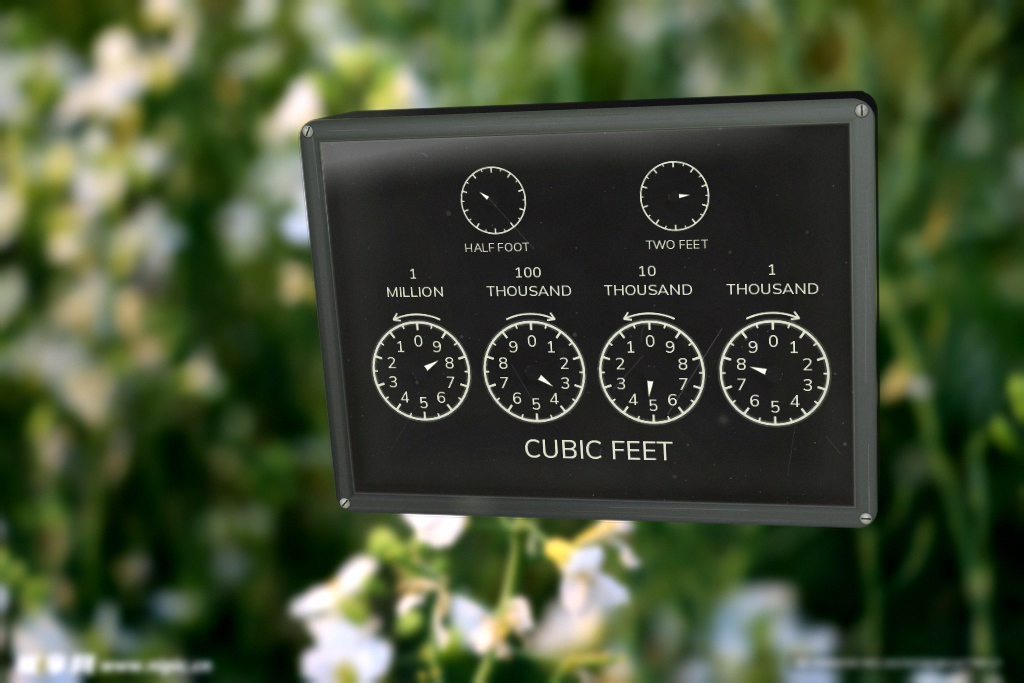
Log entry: 834800; ft³
